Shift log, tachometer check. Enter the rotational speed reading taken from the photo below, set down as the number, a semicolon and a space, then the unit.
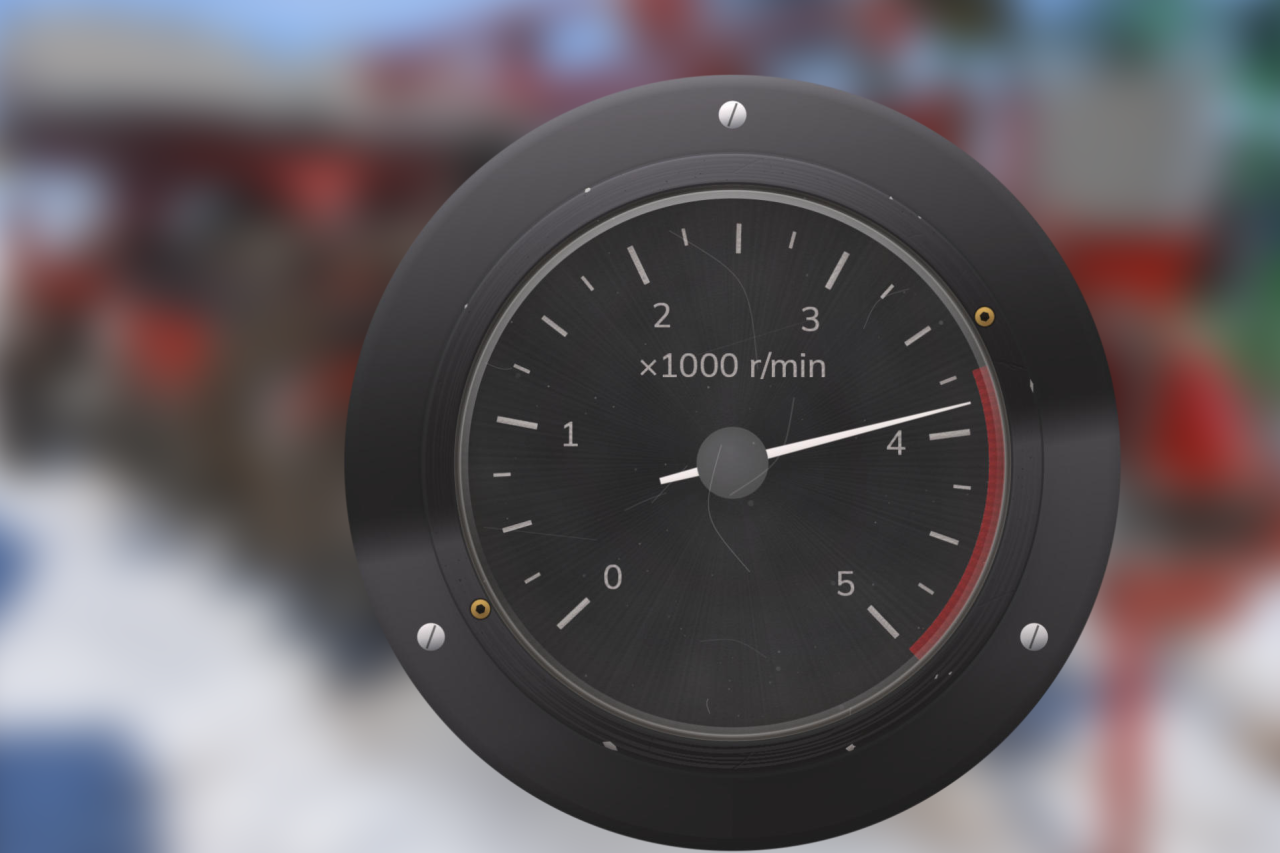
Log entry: 3875; rpm
